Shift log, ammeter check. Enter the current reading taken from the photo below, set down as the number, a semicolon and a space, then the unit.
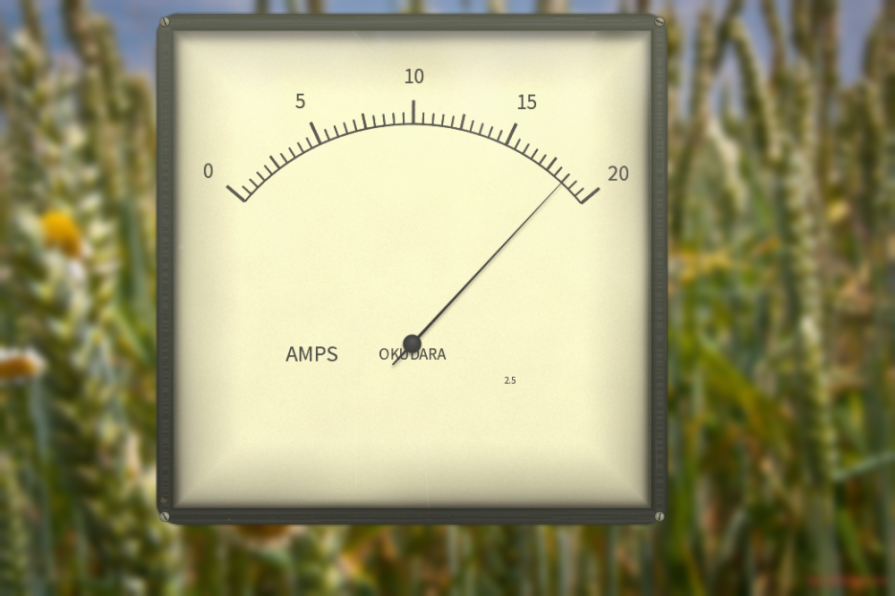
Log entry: 18.5; A
